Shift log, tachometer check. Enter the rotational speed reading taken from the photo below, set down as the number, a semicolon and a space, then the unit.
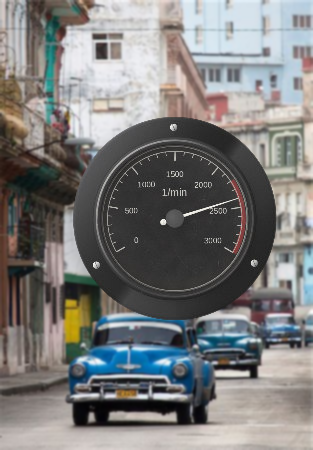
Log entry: 2400; rpm
